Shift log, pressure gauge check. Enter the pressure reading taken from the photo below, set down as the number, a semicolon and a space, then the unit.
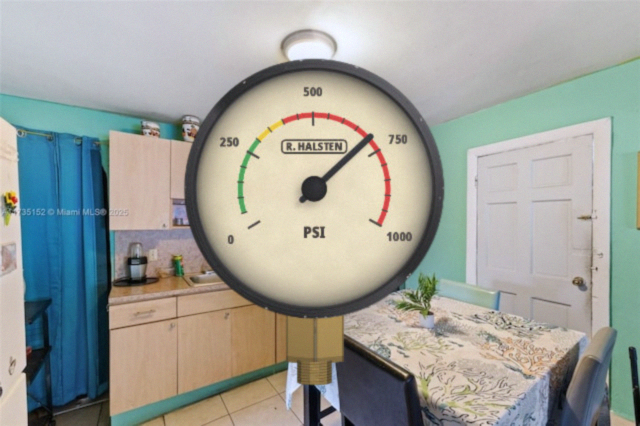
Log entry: 700; psi
